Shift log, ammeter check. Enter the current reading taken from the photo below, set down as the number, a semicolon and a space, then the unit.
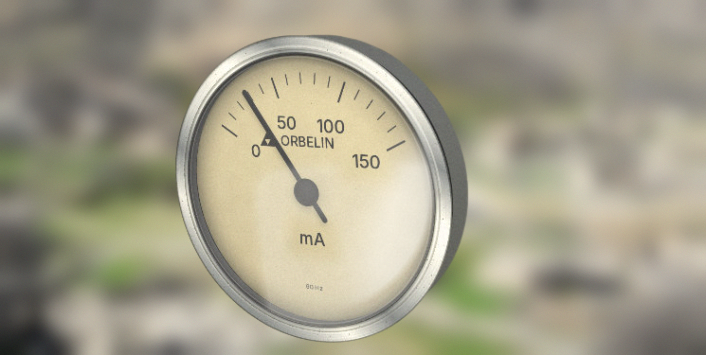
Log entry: 30; mA
